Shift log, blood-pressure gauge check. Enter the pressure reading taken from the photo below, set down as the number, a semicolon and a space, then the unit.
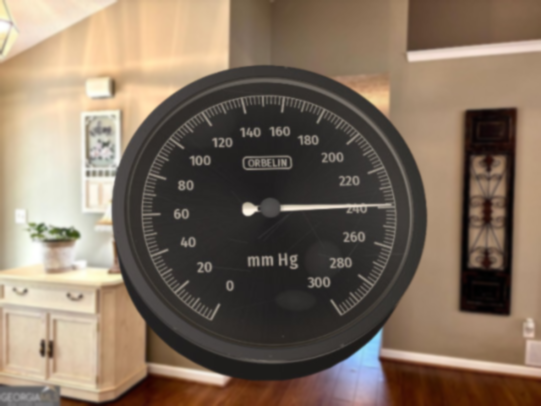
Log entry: 240; mmHg
